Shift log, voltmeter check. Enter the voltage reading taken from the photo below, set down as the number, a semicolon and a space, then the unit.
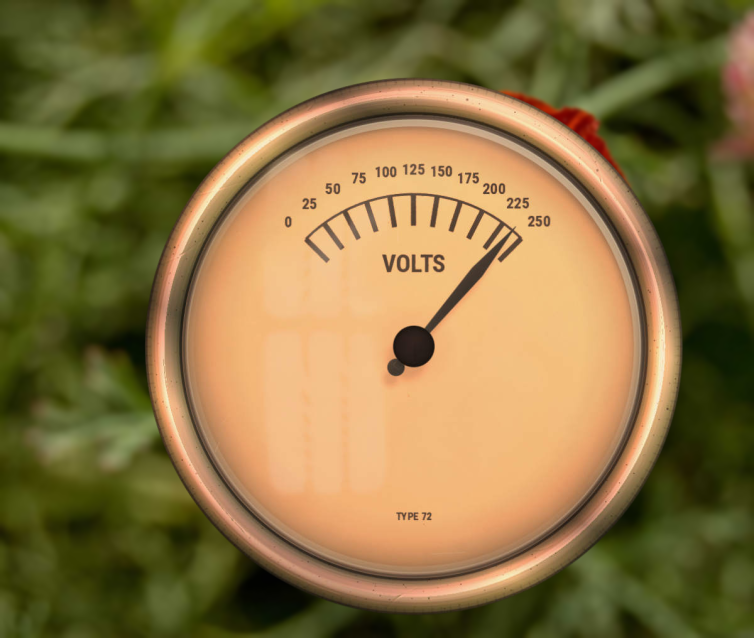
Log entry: 237.5; V
